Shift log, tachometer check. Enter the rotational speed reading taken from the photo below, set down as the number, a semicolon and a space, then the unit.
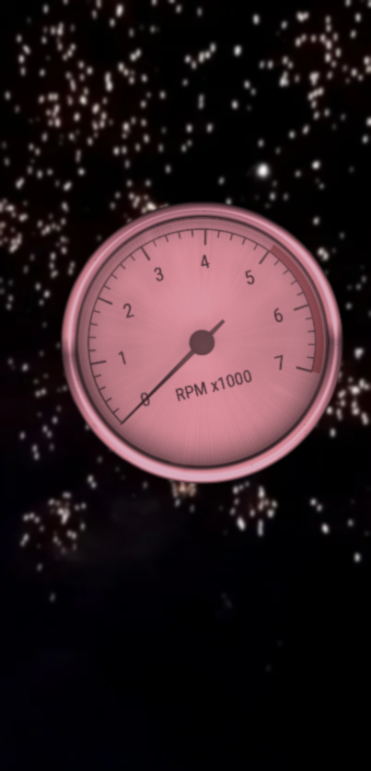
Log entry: 0; rpm
